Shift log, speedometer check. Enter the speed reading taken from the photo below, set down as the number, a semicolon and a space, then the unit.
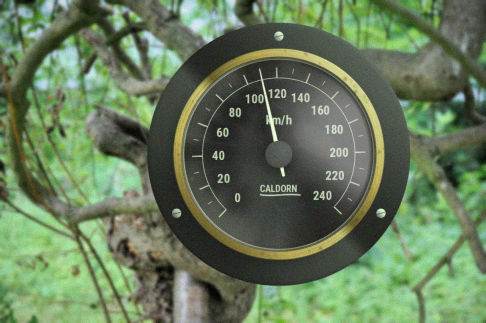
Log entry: 110; km/h
